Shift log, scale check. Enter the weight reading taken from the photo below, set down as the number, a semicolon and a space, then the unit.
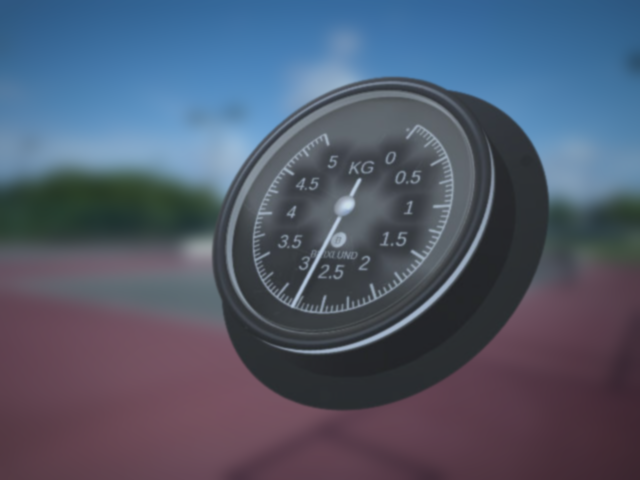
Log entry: 2.75; kg
